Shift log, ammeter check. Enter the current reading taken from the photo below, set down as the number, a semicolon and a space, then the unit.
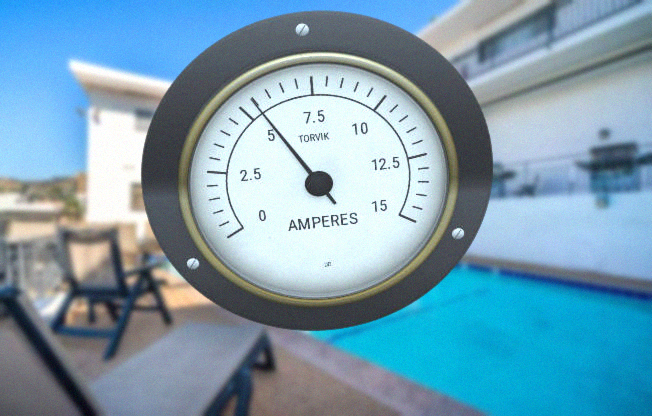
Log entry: 5.5; A
